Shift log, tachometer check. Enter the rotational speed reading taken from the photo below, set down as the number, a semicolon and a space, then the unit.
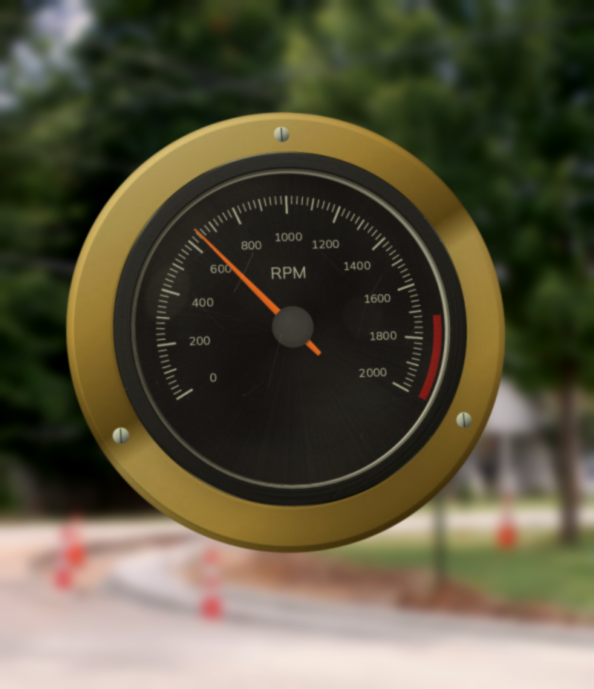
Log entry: 640; rpm
